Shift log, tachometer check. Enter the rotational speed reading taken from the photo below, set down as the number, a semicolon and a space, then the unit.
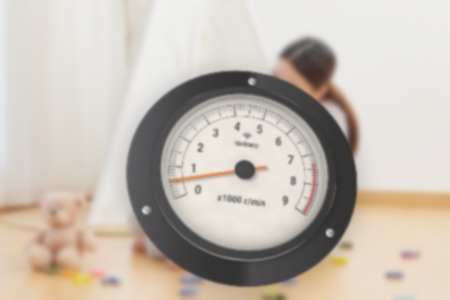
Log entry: 500; rpm
